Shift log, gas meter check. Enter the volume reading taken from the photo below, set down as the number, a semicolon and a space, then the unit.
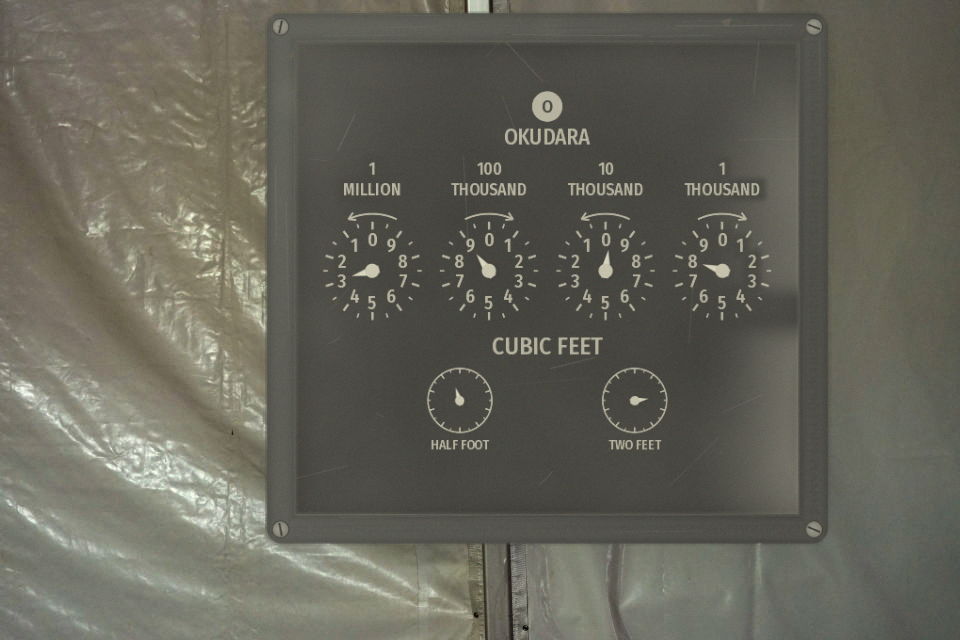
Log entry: 289800; ft³
